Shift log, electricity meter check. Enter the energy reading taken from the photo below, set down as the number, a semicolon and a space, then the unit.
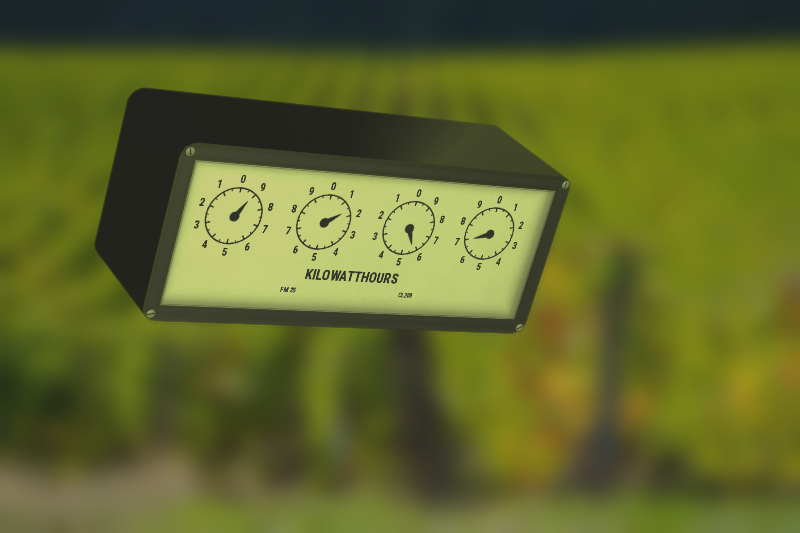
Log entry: 9157; kWh
